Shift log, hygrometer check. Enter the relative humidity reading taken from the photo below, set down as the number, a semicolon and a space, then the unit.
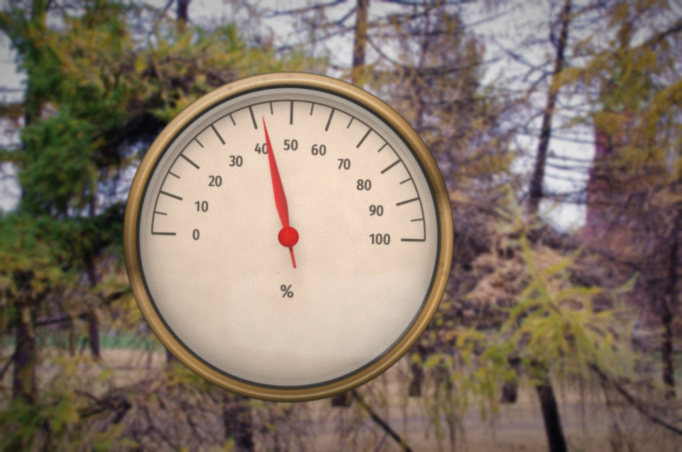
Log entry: 42.5; %
